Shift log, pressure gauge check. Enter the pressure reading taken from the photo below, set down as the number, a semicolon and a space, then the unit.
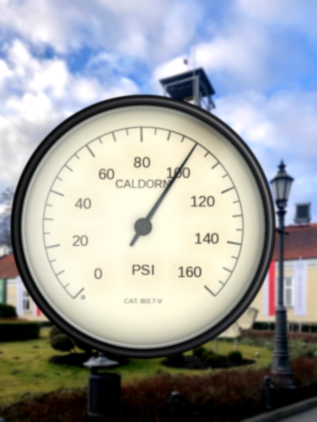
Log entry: 100; psi
